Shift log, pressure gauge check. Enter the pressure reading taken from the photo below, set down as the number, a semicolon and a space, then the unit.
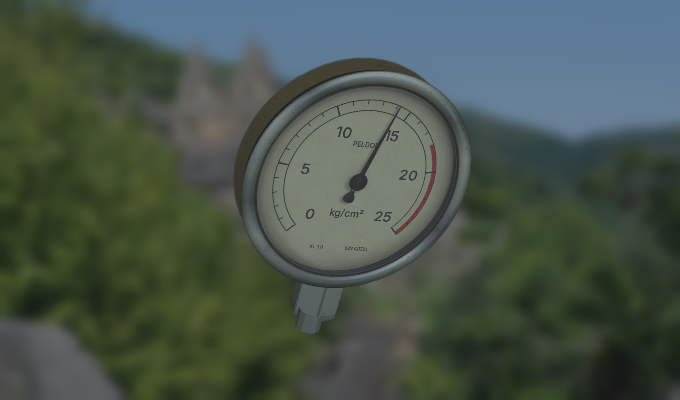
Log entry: 14; kg/cm²
